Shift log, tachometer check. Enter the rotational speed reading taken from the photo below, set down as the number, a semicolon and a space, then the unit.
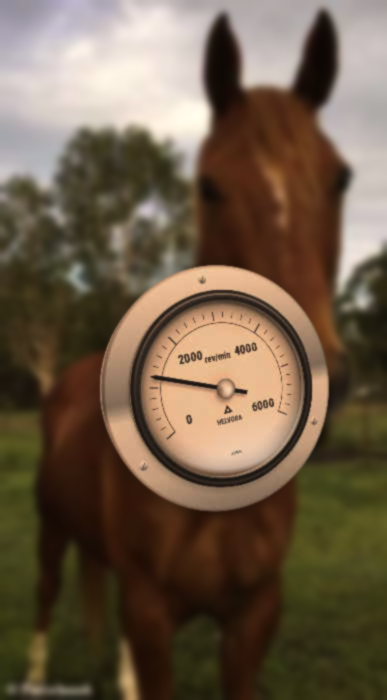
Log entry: 1200; rpm
